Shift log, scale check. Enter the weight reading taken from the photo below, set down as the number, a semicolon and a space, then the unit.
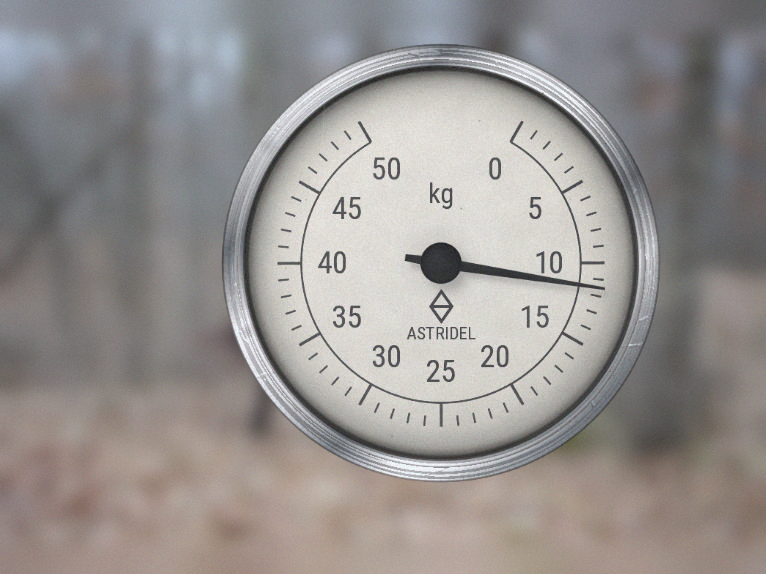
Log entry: 11.5; kg
